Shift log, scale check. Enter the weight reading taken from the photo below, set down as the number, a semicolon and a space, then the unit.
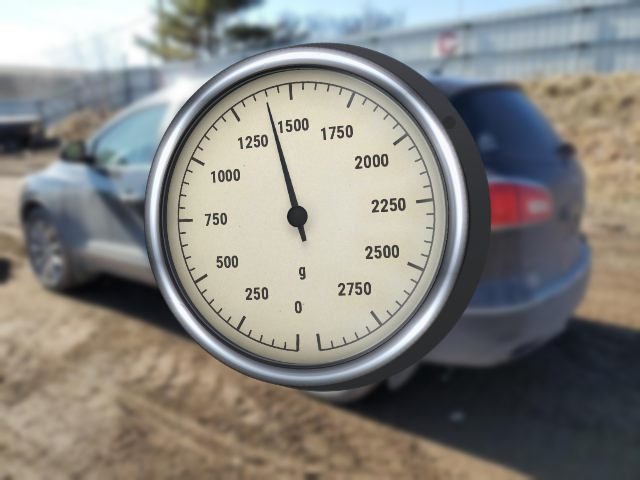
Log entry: 1400; g
